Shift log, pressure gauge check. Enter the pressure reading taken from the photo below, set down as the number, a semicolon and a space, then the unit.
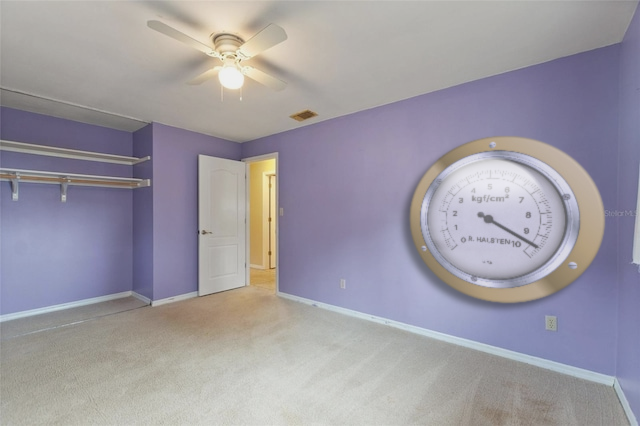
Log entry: 9.5; kg/cm²
